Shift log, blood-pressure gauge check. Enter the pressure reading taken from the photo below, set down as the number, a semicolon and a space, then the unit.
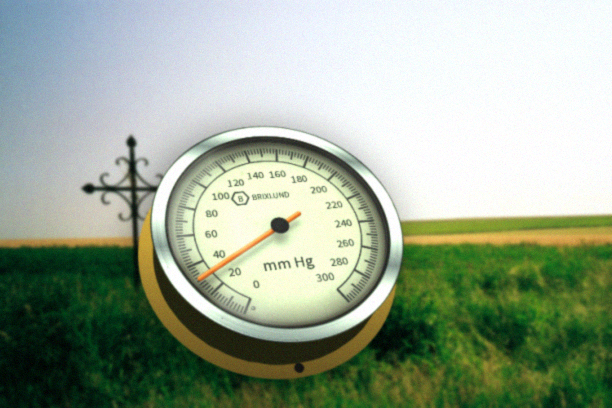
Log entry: 30; mmHg
